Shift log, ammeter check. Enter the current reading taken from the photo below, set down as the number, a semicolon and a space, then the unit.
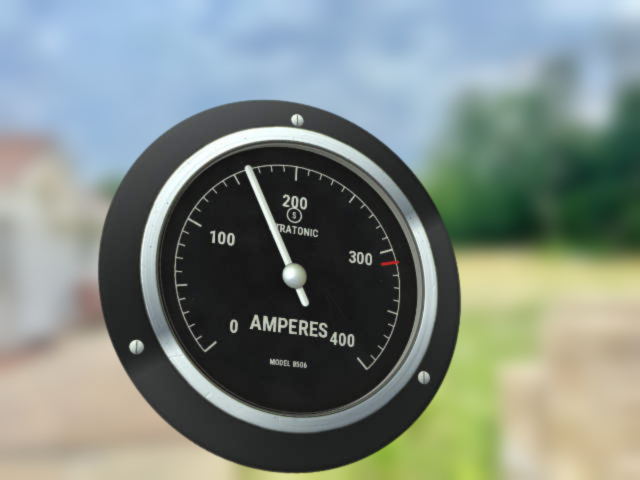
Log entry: 160; A
